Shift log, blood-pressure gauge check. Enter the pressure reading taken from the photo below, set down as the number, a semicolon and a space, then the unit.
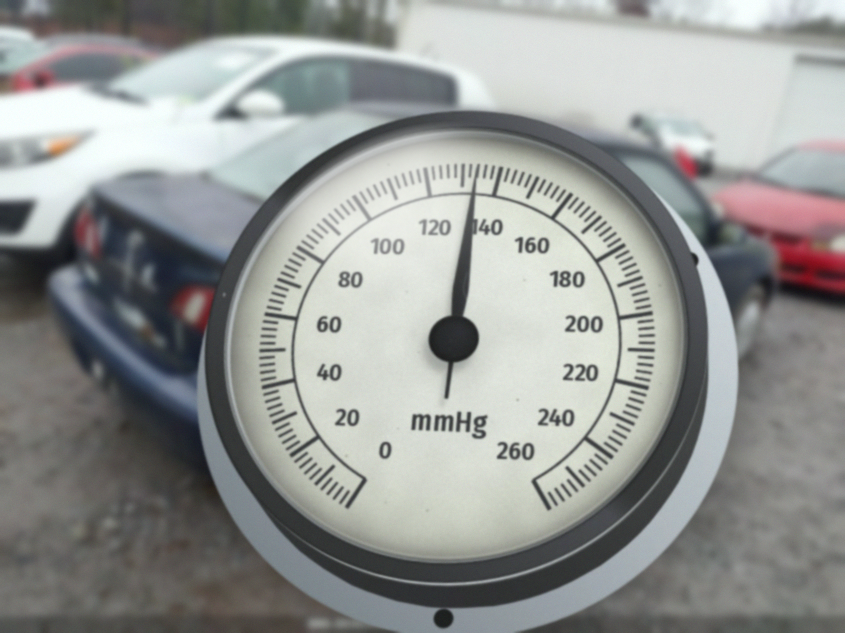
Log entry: 134; mmHg
